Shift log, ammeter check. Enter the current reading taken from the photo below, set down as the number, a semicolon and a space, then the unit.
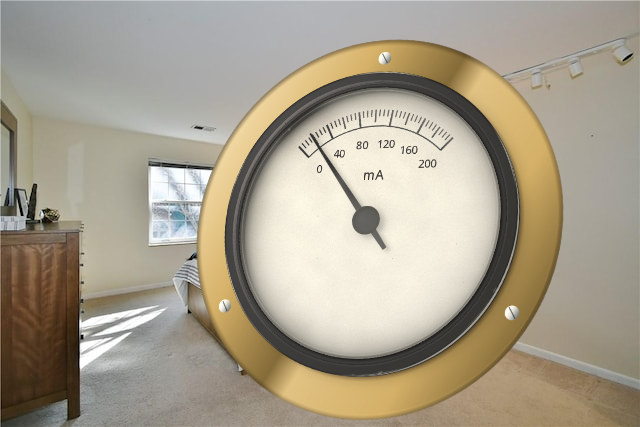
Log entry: 20; mA
